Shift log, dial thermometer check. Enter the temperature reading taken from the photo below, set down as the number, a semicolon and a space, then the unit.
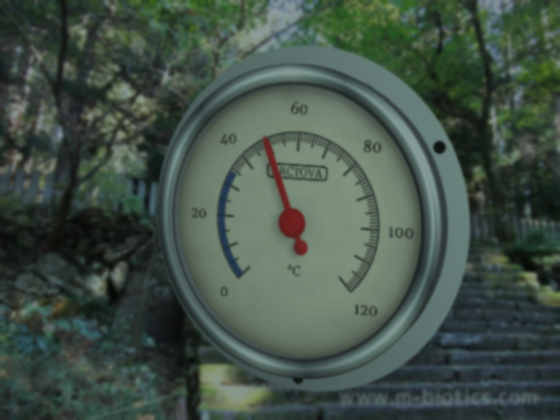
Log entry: 50; °C
